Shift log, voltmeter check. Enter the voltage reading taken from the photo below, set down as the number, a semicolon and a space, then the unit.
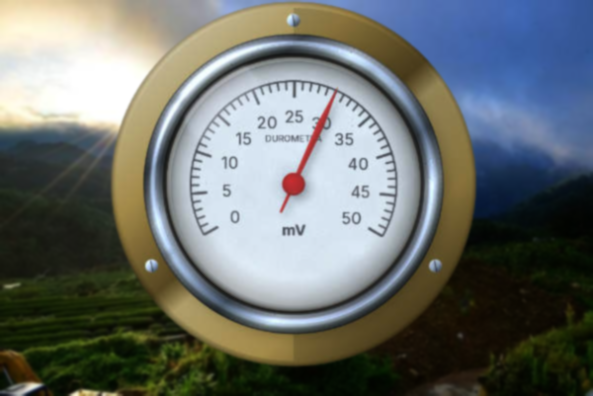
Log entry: 30; mV
